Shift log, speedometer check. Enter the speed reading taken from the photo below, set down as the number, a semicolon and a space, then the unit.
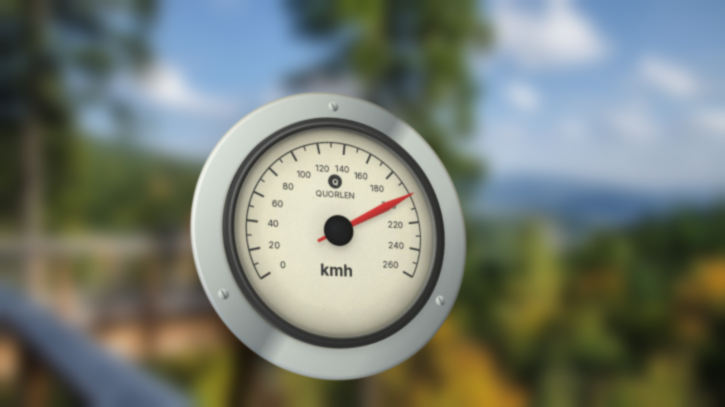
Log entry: 200; km/h
